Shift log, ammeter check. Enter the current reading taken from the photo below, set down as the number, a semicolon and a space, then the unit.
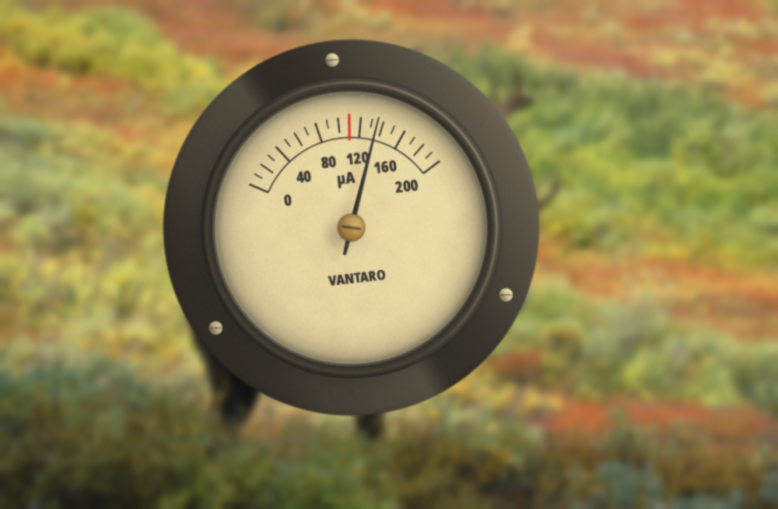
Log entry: 135; µA
